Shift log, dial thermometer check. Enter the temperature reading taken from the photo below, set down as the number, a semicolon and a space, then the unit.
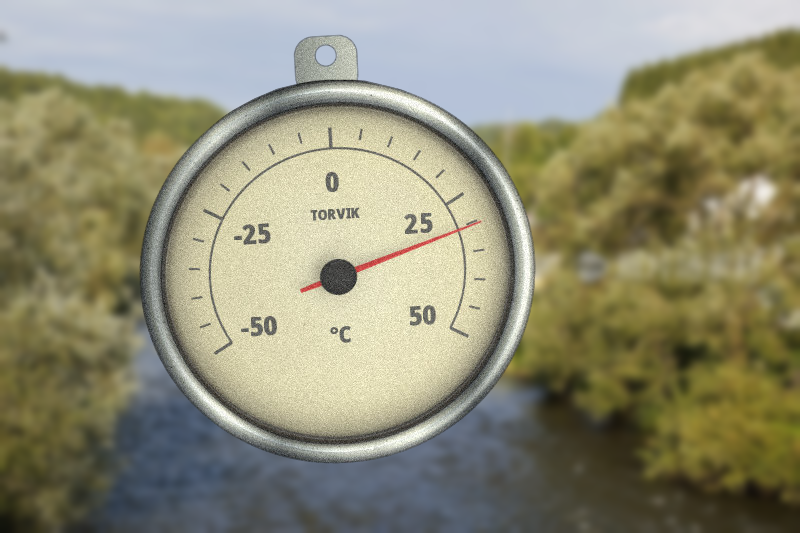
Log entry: 30; °C
